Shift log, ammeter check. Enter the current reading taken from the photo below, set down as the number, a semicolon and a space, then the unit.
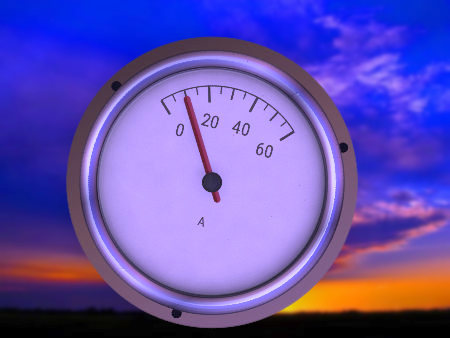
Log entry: 10; A
